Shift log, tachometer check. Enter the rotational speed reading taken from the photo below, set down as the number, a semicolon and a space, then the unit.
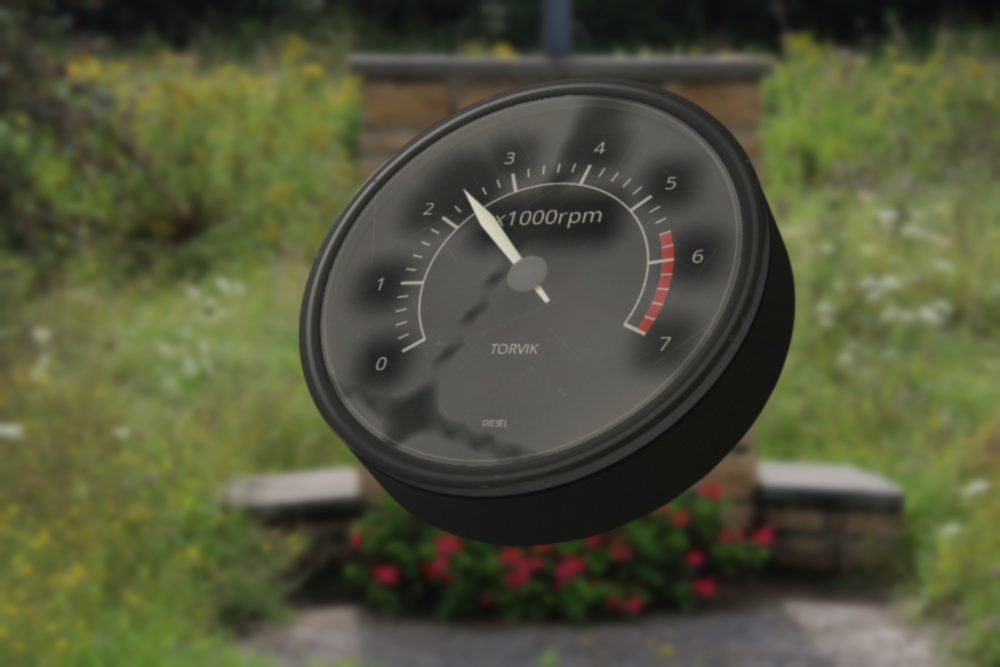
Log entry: 2400; rpm
